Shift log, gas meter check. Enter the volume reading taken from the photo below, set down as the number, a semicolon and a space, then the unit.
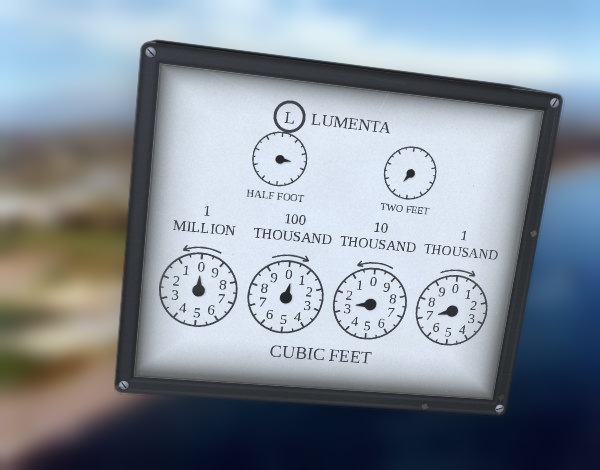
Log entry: 2700; ft³
